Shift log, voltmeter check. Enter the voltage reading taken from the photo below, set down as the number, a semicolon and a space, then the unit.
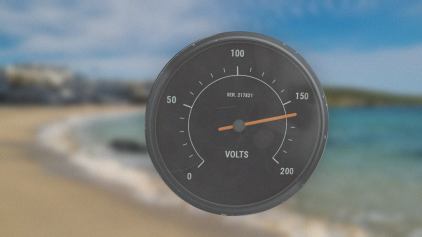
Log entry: 160; V
